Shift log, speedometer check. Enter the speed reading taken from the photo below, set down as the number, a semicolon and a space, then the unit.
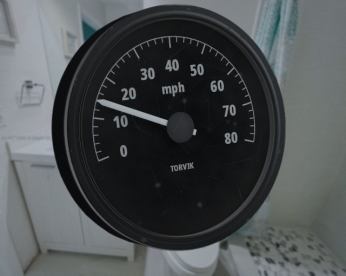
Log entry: 14; mph
